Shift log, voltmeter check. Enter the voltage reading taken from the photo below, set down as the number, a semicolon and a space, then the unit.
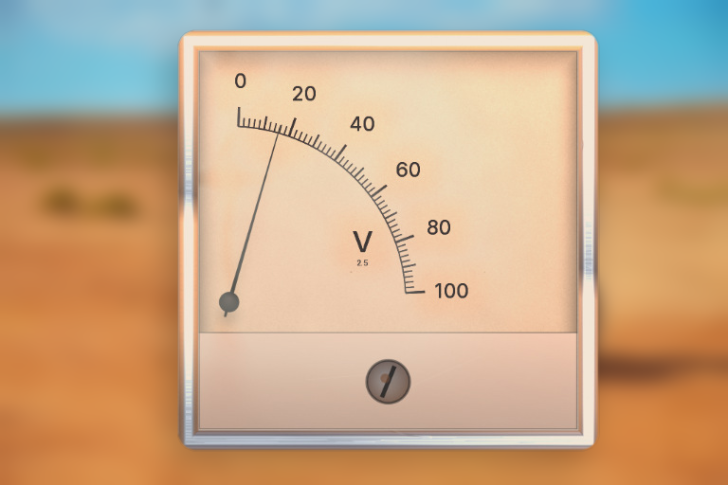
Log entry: 16; V
